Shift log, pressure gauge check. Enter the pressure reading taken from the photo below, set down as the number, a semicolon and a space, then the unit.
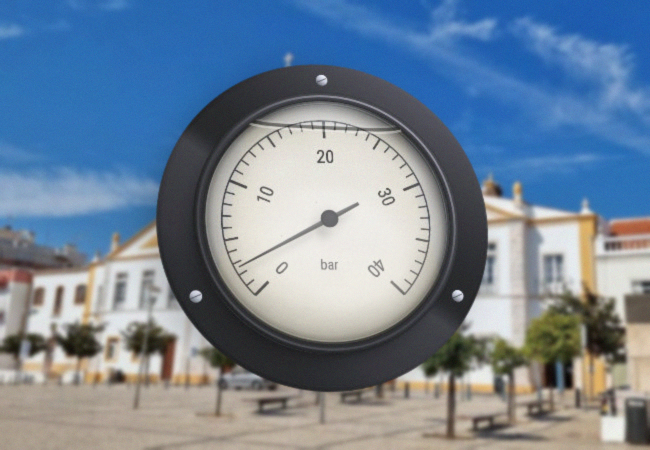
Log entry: 2.5; bar
